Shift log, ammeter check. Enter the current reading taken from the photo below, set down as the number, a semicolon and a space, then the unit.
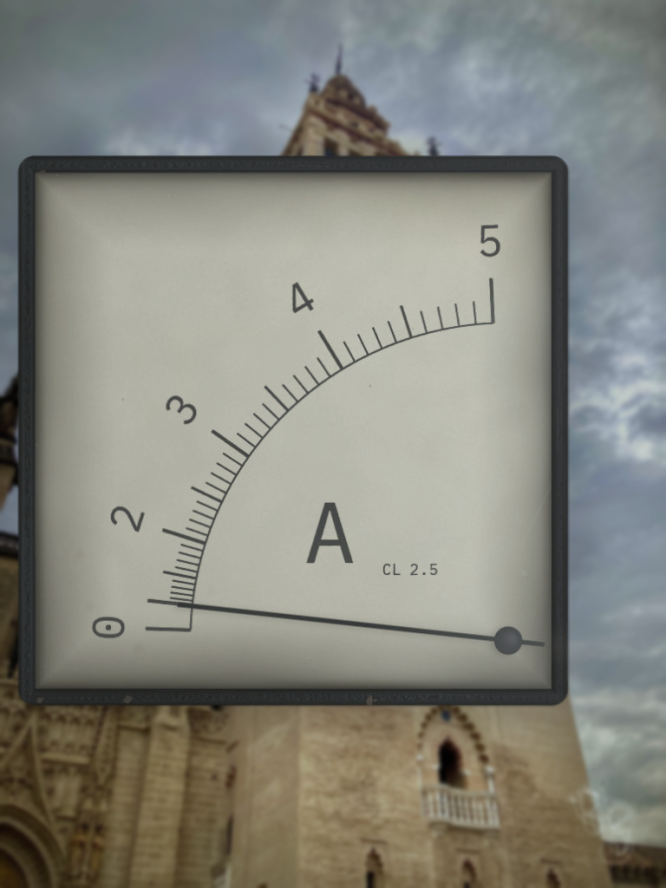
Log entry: 1; A
